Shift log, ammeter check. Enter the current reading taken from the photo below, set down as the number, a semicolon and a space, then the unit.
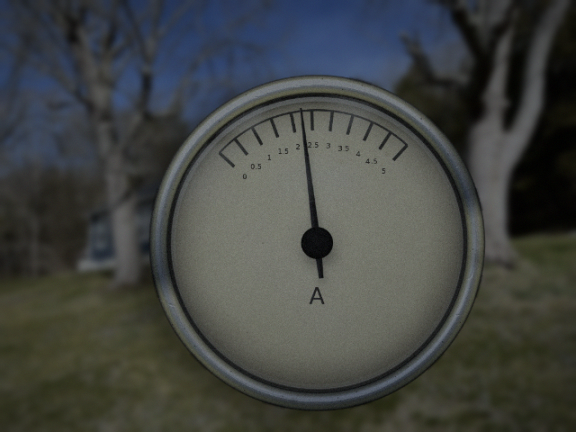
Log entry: 2.25; A
